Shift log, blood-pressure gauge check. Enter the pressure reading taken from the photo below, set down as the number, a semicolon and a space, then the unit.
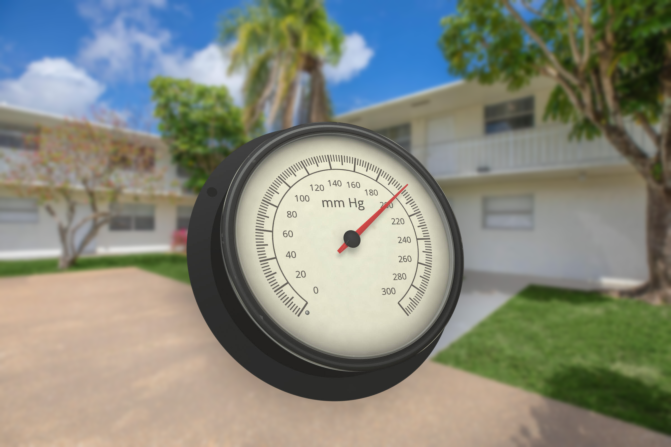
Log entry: 200; mmHg
